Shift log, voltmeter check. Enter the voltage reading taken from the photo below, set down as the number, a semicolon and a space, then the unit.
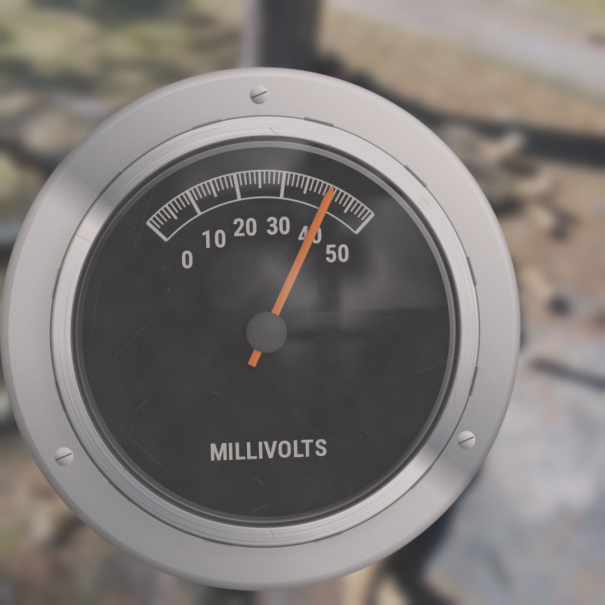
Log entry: 40; mV
